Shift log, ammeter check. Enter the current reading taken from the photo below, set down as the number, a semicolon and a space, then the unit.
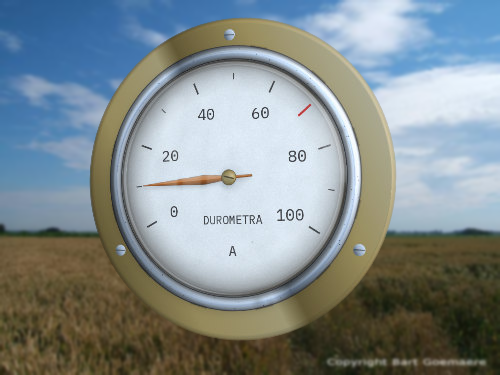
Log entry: 10; A
